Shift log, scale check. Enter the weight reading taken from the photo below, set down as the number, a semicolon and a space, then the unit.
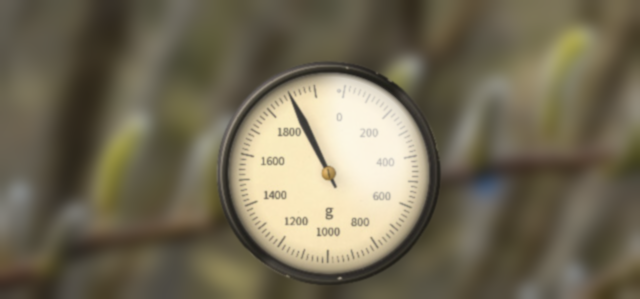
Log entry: 1900; g
